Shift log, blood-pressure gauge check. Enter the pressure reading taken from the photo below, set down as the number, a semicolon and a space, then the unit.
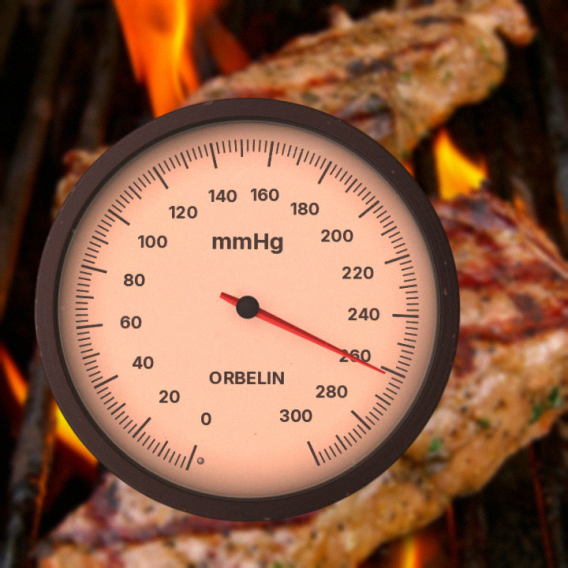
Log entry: 262; mmHg
